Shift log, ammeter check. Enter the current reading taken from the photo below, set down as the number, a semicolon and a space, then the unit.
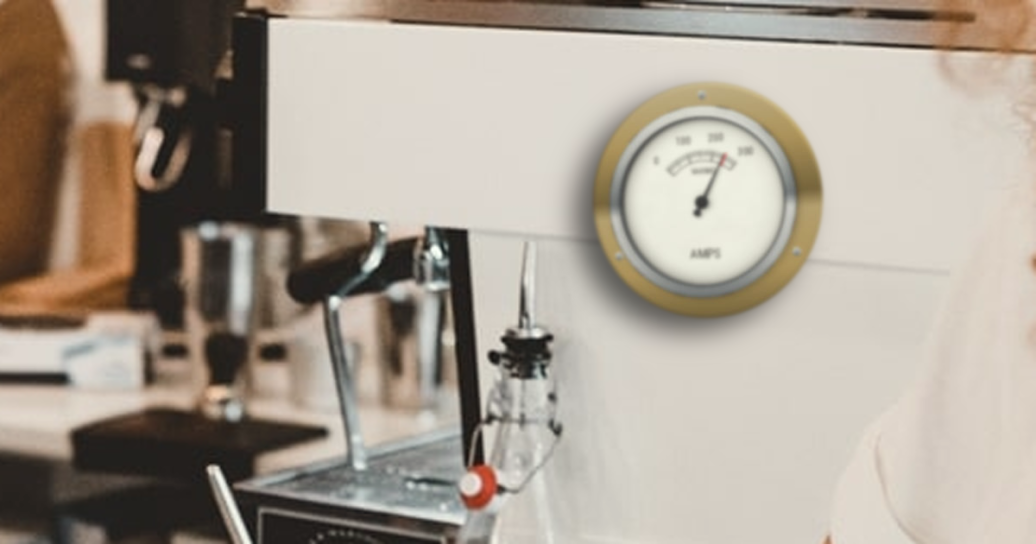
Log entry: 250; A
